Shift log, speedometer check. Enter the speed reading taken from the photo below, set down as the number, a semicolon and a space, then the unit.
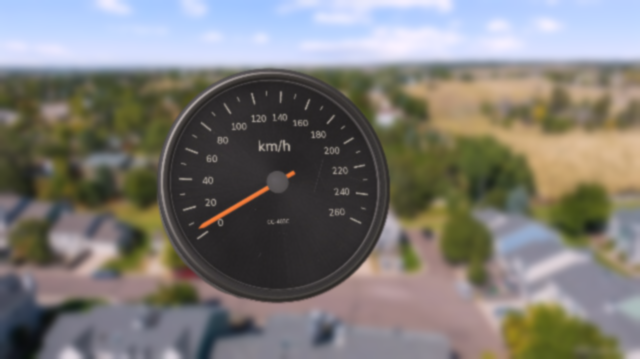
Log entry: 5; km/h
